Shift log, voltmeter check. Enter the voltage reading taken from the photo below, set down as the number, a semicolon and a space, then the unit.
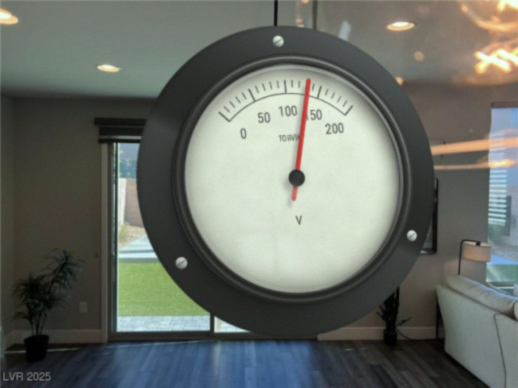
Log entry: 130; V
